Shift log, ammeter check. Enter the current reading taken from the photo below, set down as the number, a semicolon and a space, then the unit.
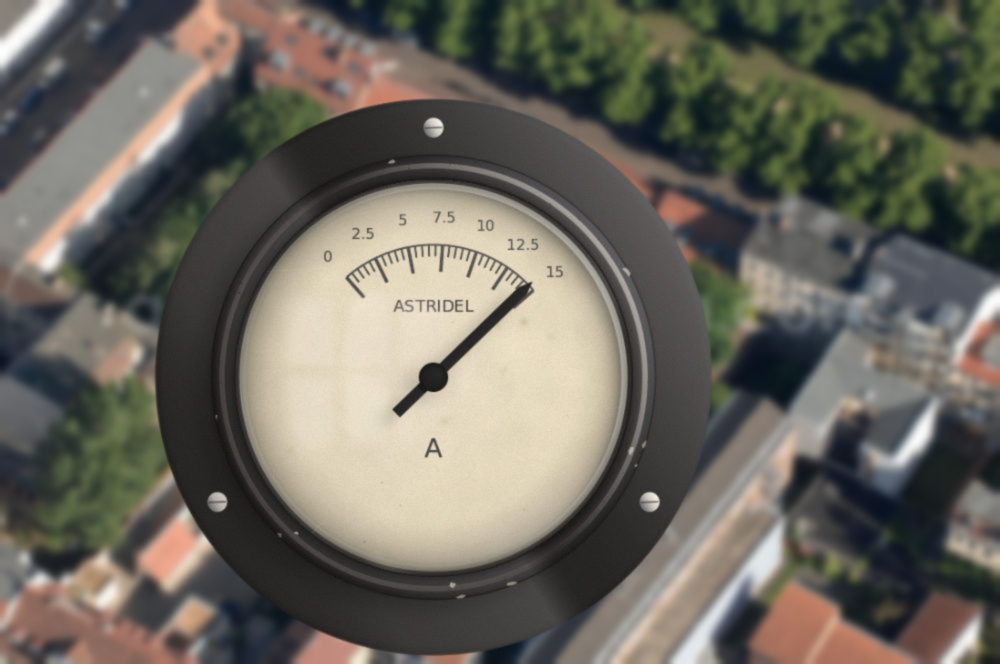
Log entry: 14.5; A
